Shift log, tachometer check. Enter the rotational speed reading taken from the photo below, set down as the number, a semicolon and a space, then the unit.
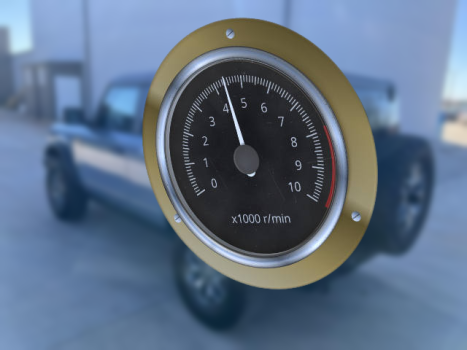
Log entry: 4500; rpm
